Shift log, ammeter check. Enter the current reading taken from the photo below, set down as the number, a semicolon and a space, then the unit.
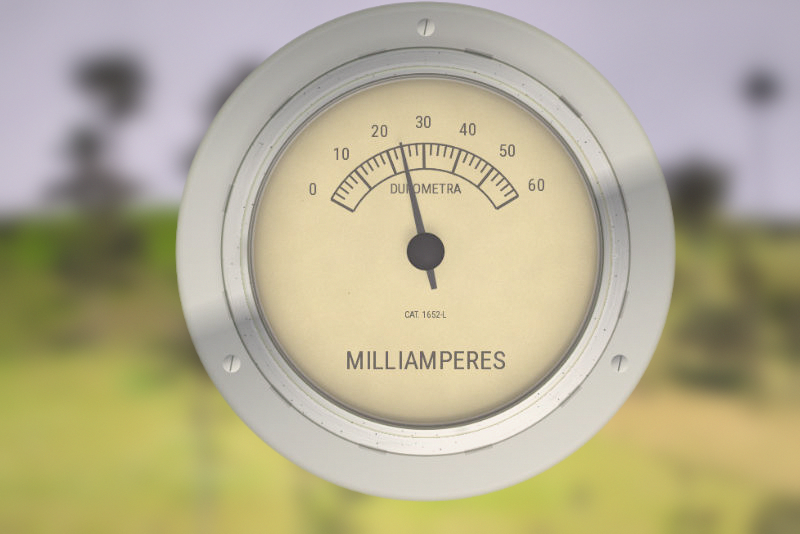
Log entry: 24; mA
